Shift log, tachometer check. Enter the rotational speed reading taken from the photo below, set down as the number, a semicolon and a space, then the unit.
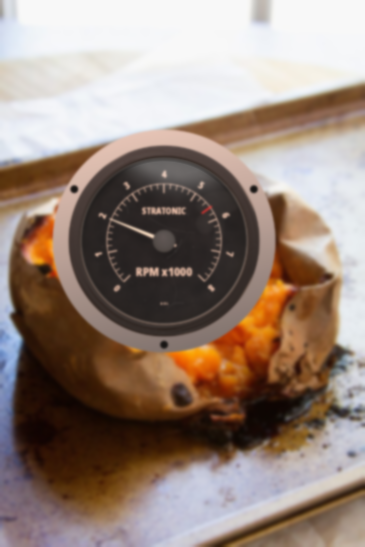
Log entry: 2000; rpm
